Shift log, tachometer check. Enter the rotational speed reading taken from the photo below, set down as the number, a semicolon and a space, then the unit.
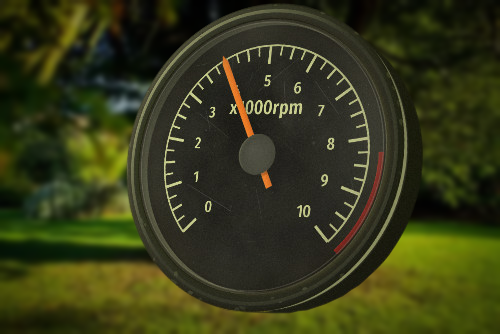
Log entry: 4000; rpm
